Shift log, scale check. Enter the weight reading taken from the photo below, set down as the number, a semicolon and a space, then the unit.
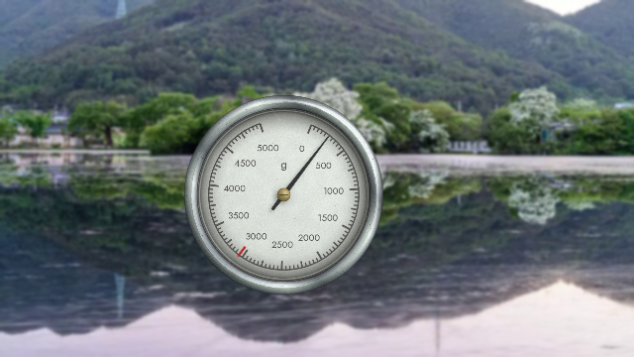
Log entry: 250; g
